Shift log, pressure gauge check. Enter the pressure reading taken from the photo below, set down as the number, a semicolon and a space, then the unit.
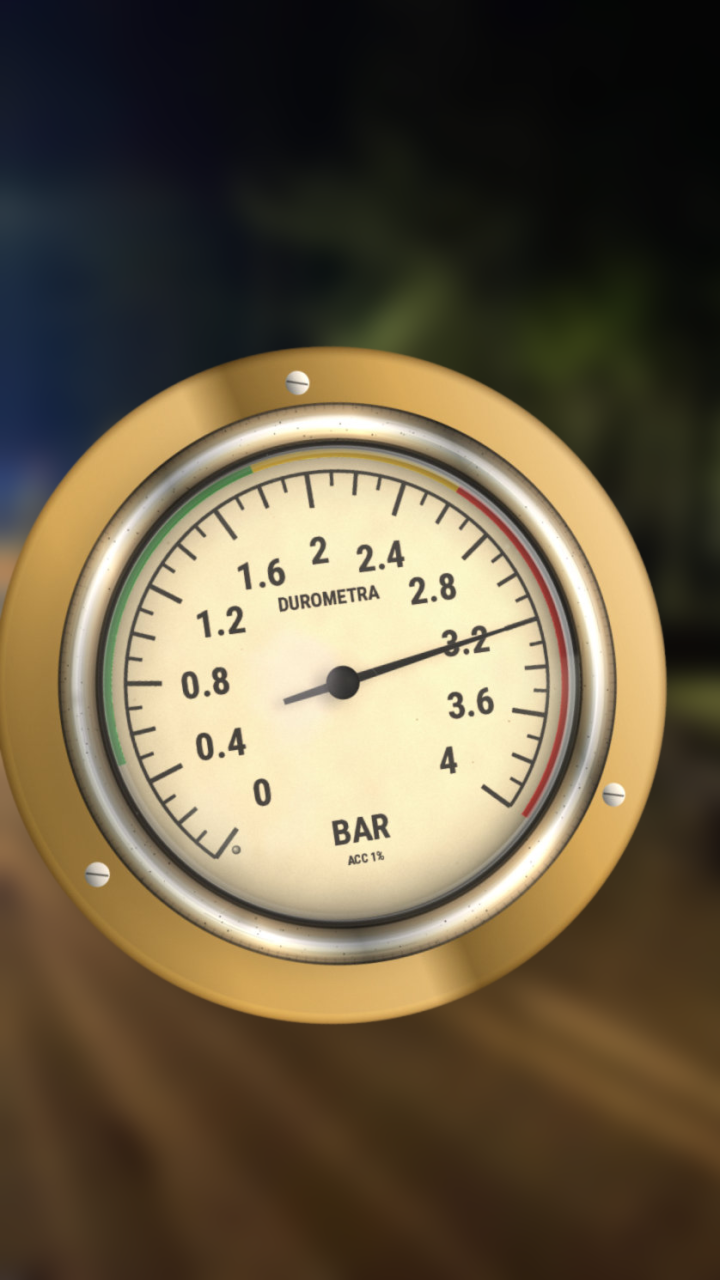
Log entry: 3.2; bar
